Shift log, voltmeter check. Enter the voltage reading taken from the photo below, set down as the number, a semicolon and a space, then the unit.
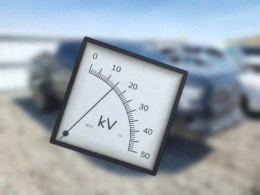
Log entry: 15; kV
